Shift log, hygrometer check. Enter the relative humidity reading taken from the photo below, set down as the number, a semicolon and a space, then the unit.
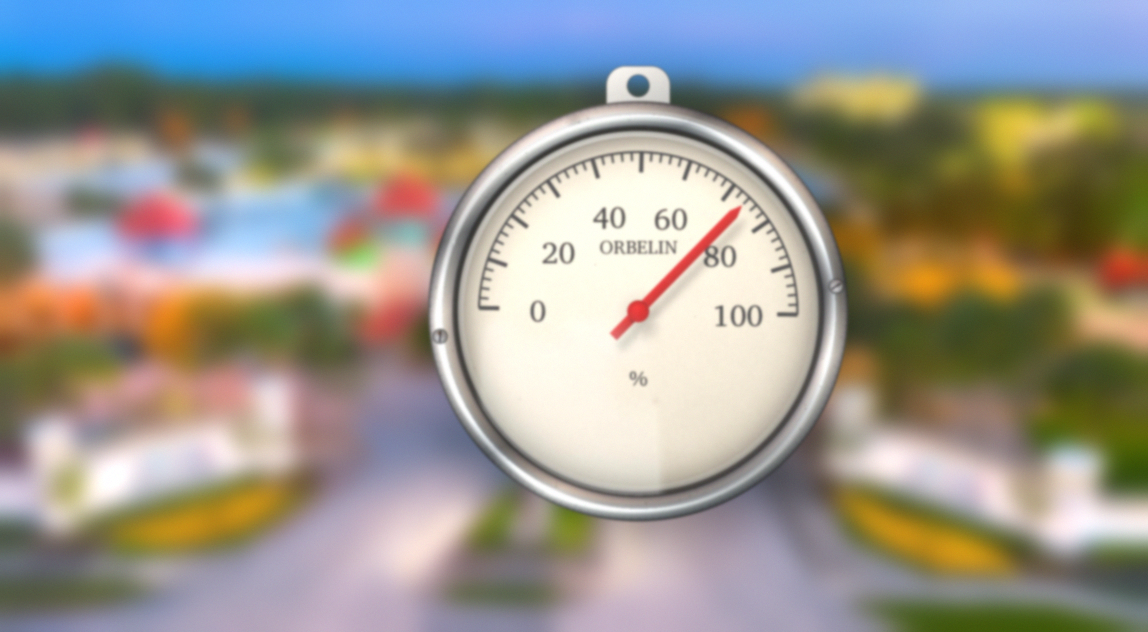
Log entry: 74; %
